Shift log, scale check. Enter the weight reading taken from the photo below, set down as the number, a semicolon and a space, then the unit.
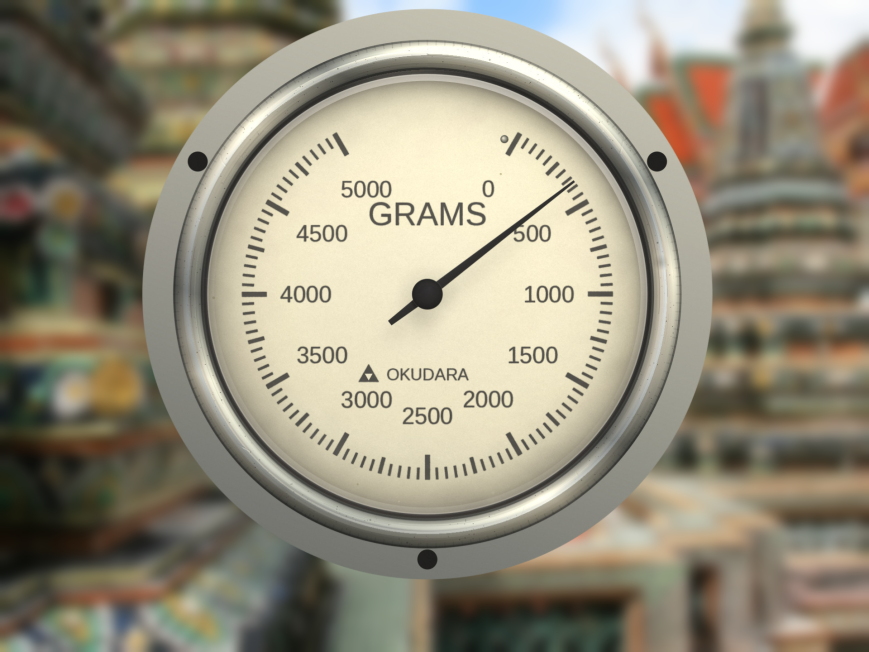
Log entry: 375; g
